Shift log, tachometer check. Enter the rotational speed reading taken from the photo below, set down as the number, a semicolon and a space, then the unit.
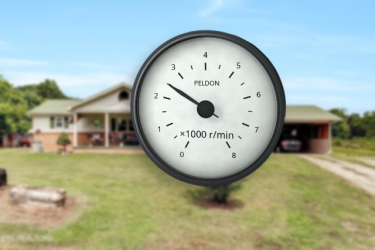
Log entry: 2500; rpm
